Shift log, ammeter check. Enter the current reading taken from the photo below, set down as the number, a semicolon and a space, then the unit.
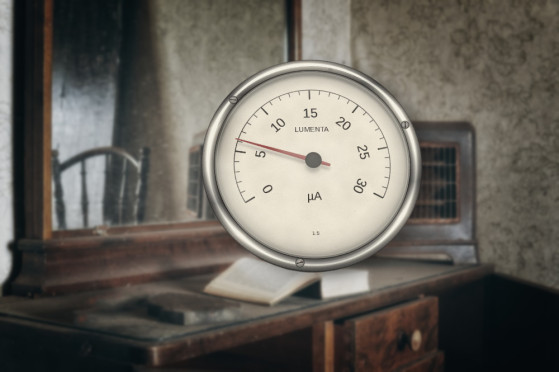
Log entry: 6; µA
